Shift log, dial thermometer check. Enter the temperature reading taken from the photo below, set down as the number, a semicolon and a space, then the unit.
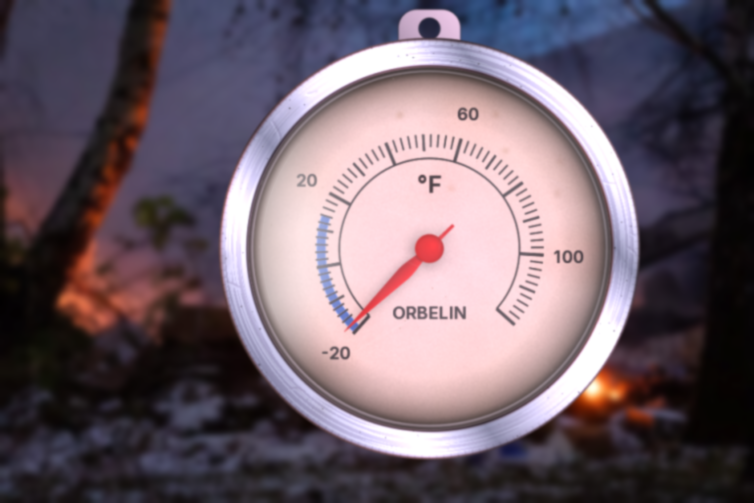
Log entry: -18; °F
